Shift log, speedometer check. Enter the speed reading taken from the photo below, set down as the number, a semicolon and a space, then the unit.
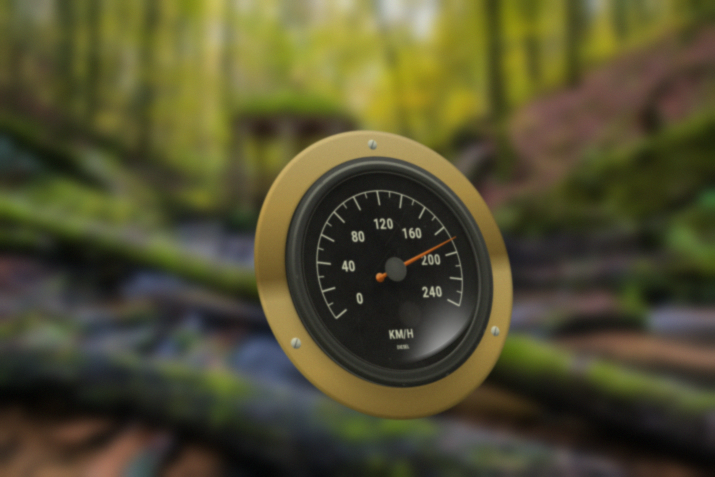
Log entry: 190; km/h
